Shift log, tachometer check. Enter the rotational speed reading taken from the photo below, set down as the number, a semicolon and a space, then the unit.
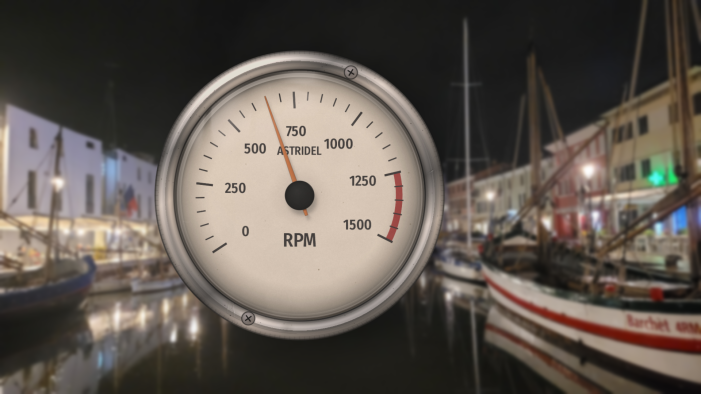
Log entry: 650; rpm
